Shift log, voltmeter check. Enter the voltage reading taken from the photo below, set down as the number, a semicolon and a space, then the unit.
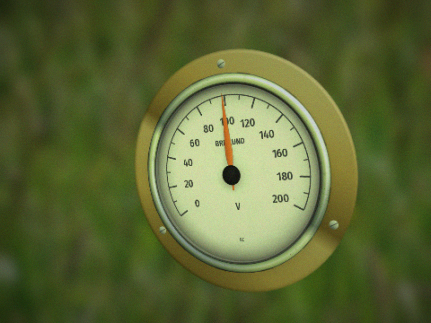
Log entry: 100; V
